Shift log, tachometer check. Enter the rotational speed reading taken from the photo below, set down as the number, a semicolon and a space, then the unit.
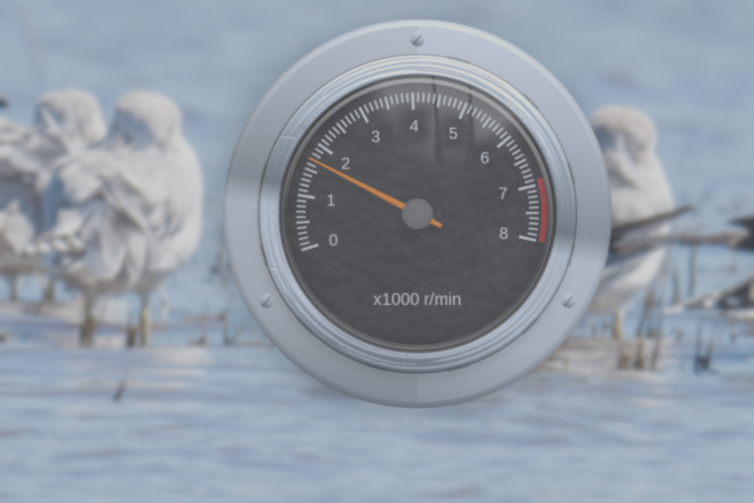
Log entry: 1700; rpm
